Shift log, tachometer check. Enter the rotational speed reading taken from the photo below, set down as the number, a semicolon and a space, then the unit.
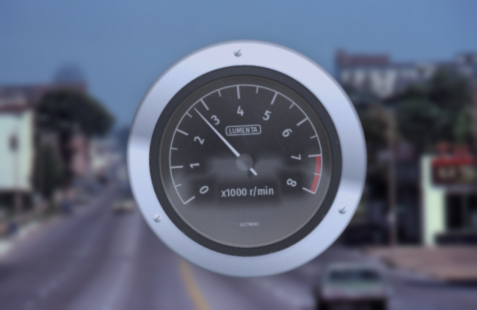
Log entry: 2750; rpm
